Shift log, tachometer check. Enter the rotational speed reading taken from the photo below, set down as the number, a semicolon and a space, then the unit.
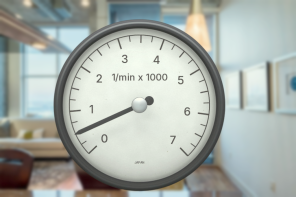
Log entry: 500; rpm
